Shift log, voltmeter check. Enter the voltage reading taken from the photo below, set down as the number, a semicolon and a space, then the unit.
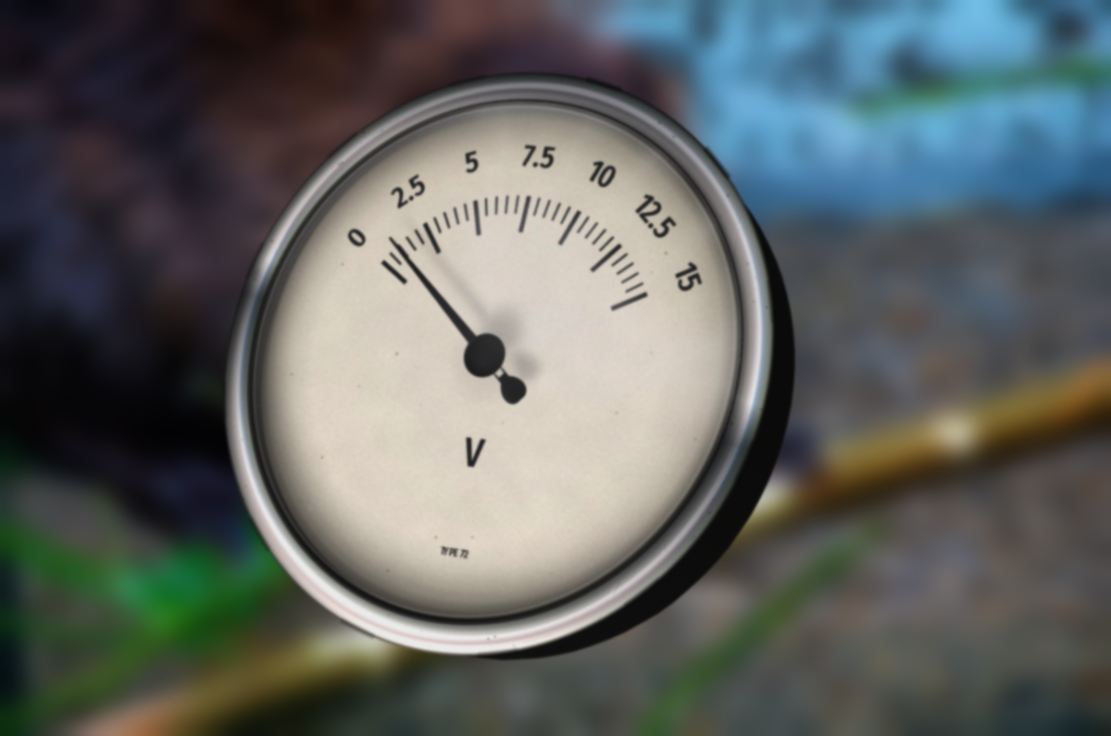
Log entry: 1; V
